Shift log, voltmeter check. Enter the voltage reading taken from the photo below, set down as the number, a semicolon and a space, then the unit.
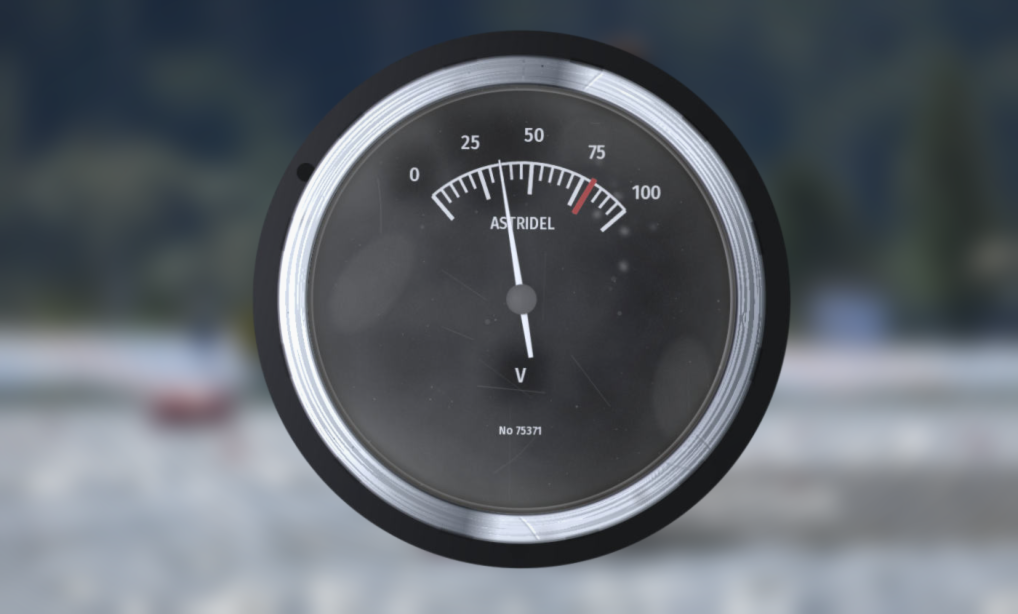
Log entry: 35; V
